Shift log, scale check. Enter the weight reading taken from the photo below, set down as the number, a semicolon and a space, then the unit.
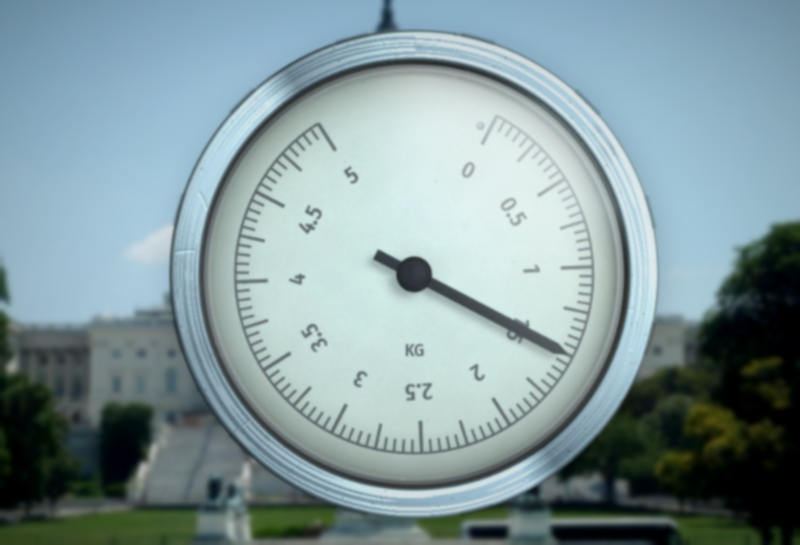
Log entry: 1.5; kg
